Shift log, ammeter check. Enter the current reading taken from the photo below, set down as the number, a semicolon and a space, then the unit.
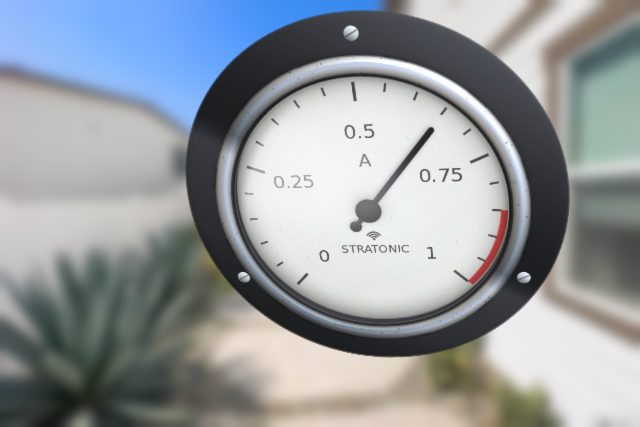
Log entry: 0.65; A
